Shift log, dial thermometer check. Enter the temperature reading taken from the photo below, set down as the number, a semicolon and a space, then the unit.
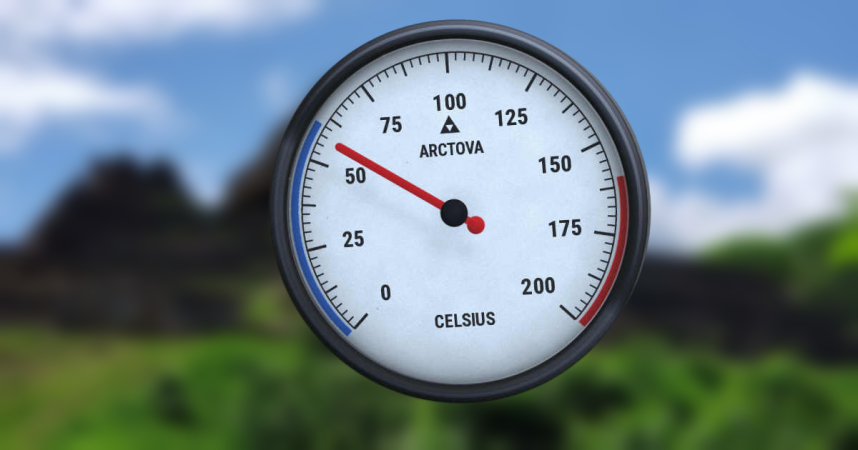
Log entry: 57.5; °C
